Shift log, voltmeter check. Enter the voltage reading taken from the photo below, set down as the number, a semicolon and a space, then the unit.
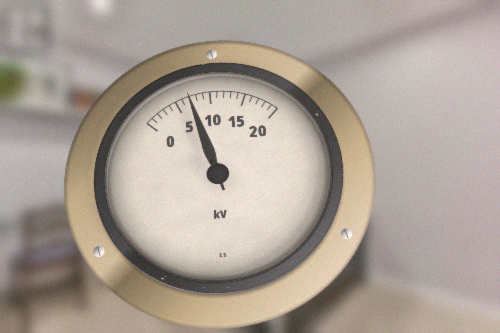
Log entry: 7; kV
